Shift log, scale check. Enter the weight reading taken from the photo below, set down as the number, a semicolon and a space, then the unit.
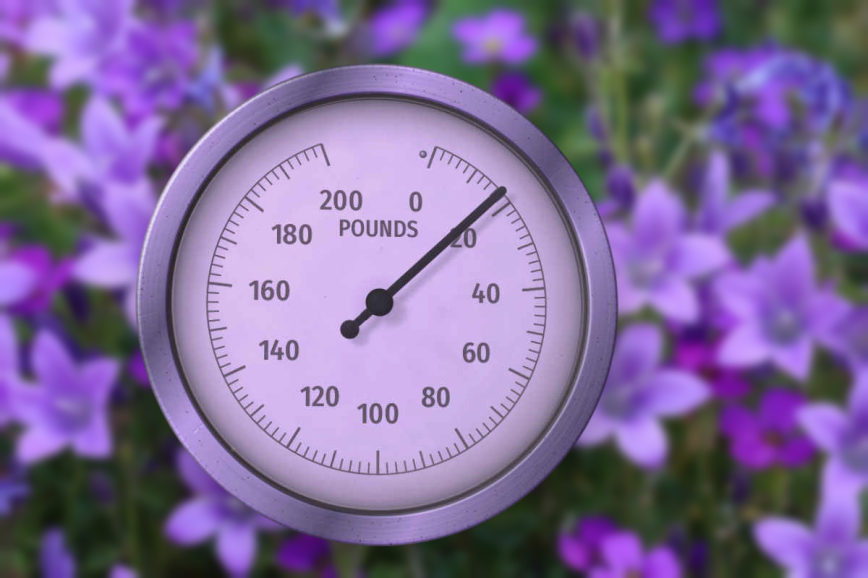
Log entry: 17; lb
